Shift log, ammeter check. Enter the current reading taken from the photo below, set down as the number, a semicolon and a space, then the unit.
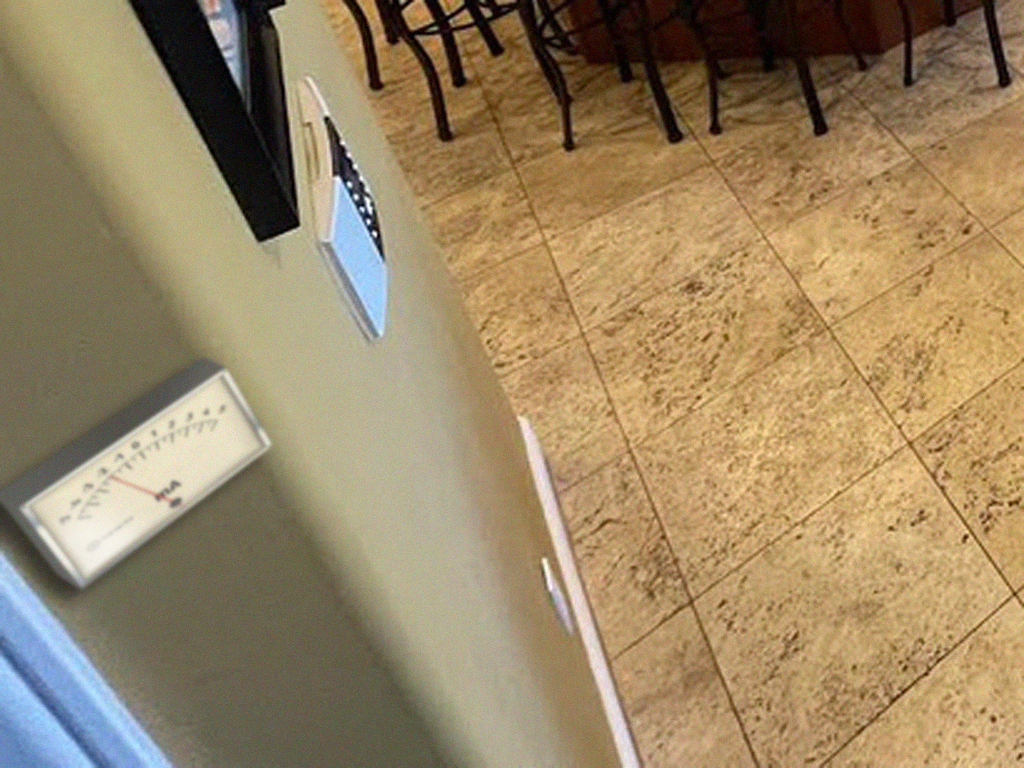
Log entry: -2; mA
